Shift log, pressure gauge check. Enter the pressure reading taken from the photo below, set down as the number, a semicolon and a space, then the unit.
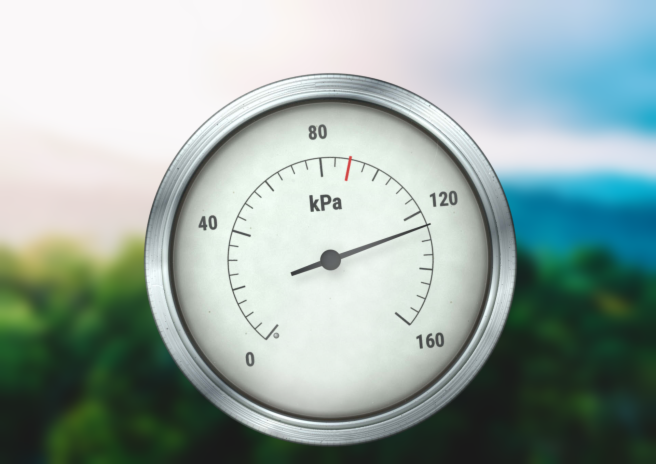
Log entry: 125; kPa
